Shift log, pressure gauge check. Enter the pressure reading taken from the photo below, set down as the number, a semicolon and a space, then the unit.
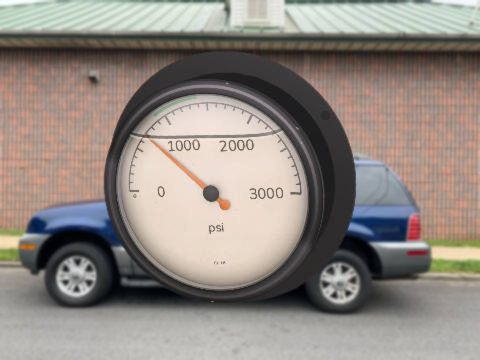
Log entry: 700; psi
